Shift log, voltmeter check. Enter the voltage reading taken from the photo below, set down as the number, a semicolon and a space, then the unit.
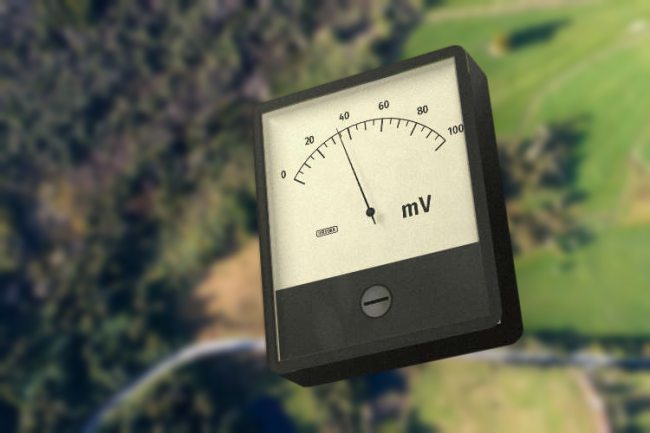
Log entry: 35; mV
